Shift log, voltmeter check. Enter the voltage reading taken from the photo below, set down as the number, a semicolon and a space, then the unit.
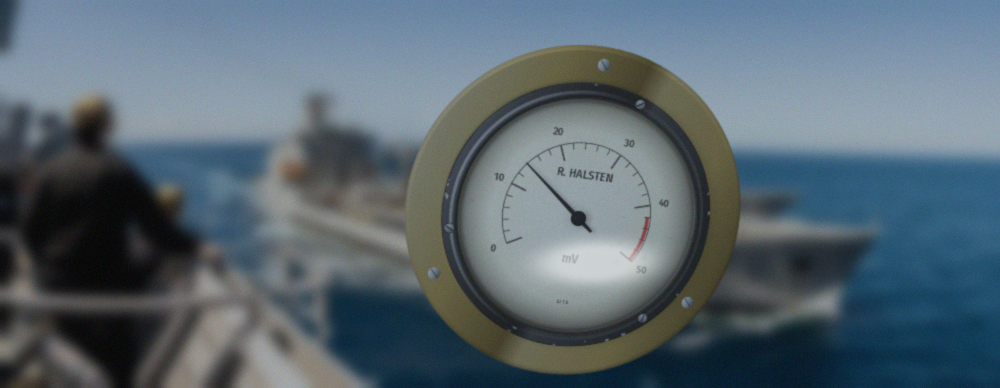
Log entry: 14; mV
